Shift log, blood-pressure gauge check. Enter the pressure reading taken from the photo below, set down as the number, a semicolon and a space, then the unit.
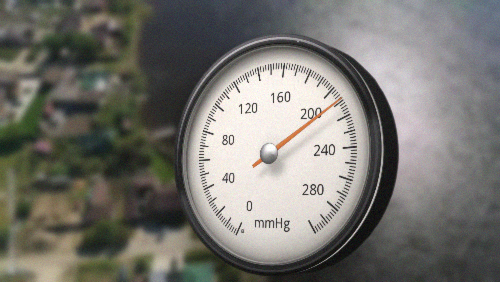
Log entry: 210; mmHg
